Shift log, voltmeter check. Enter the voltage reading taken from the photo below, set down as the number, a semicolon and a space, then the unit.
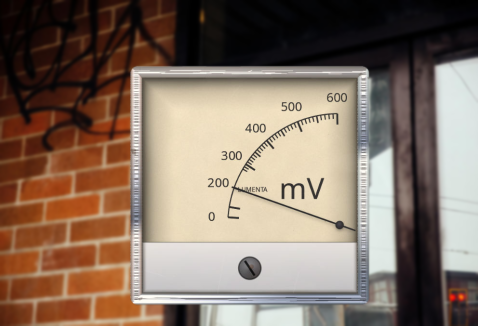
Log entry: 200; mV
